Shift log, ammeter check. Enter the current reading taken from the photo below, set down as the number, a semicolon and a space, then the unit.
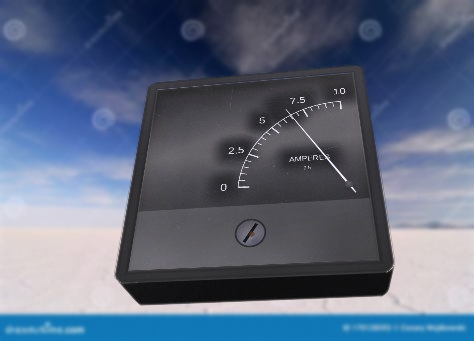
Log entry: 6.5; A
